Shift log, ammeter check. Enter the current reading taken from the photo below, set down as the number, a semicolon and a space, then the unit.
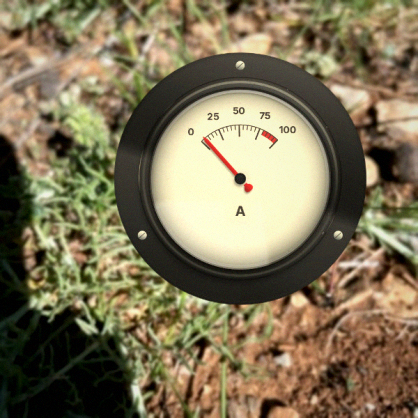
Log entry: 5; A
